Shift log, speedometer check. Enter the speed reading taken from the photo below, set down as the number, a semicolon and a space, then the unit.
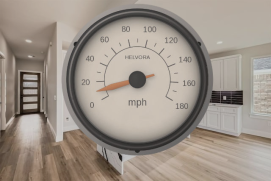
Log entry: 10; mph
